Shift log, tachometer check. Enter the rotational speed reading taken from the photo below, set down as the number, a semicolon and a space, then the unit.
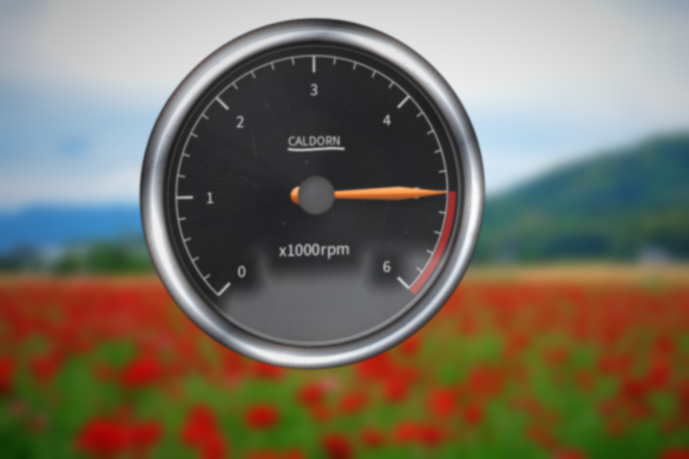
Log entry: 5000; rpm
